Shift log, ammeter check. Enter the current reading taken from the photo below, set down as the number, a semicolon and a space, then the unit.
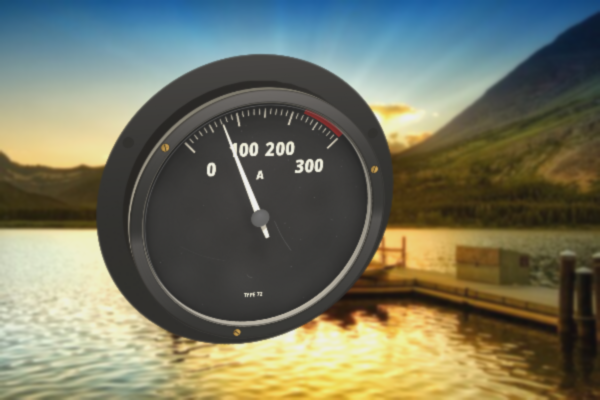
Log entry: 70; A
